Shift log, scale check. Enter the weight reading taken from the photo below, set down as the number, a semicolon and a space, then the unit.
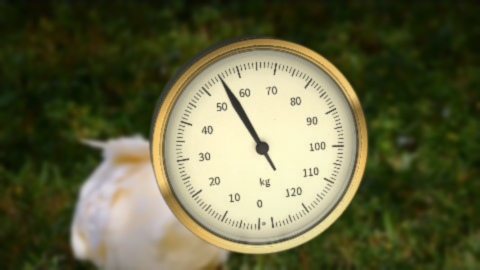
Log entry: 55; kg
